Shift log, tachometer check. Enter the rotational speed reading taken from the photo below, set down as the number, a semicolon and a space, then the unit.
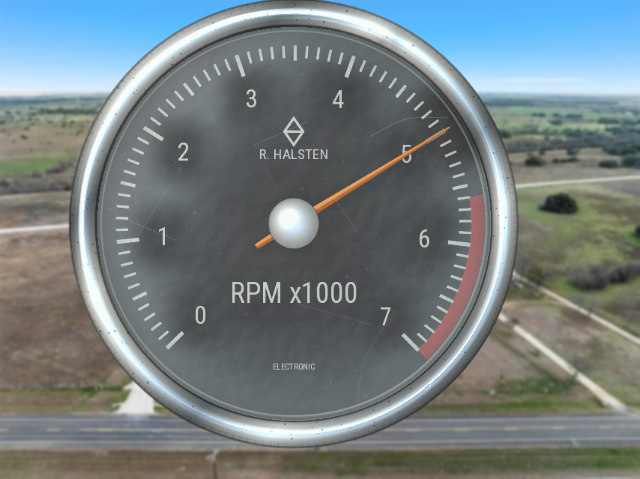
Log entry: 5000; rpm
